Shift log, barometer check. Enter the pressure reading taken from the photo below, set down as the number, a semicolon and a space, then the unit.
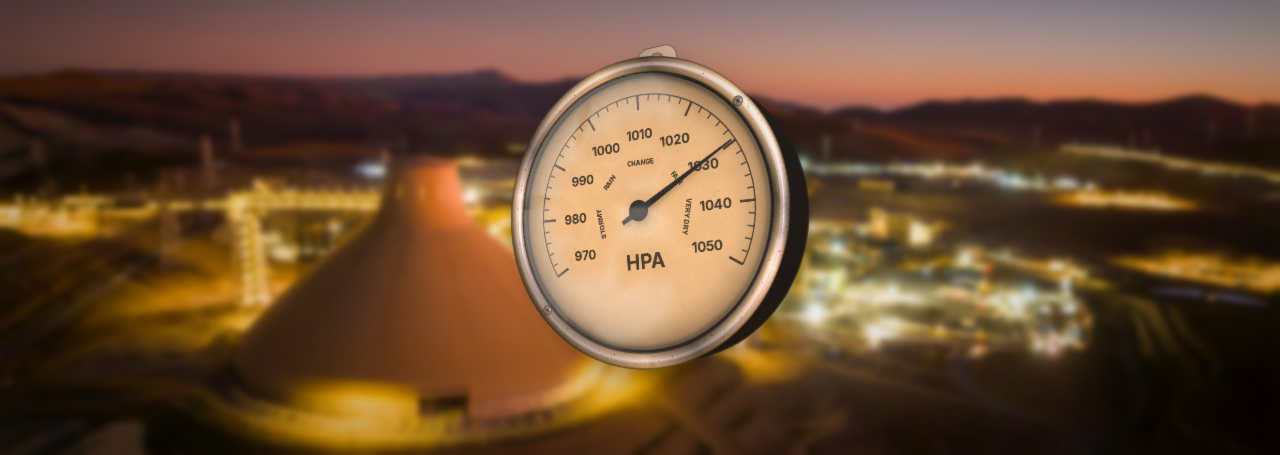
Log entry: 1030; hPa
